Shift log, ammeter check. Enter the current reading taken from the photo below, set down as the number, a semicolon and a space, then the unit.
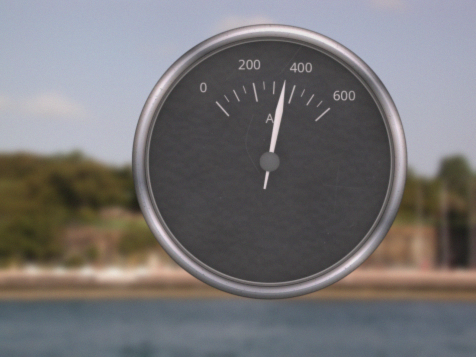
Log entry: 350; A
